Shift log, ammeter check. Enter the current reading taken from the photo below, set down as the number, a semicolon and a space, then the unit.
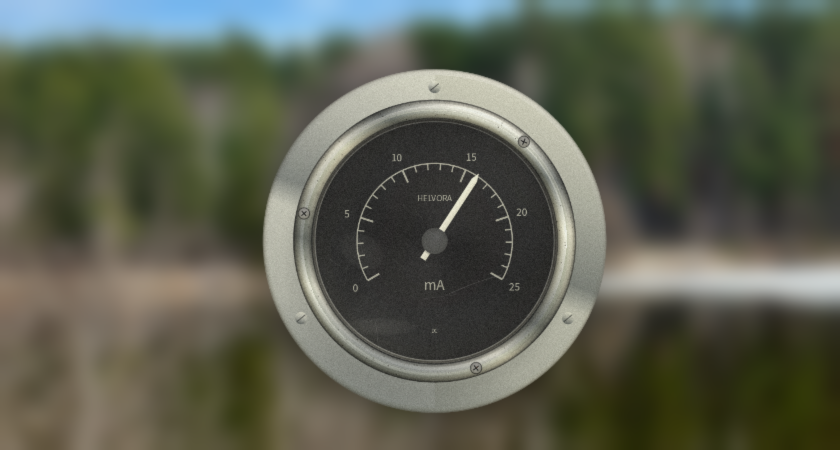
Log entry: 16; mA
